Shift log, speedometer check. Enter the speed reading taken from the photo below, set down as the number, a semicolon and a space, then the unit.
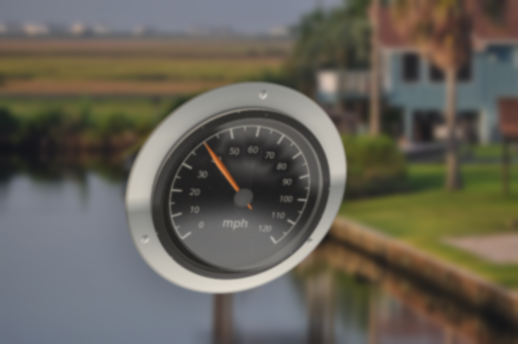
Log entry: 40; mph
